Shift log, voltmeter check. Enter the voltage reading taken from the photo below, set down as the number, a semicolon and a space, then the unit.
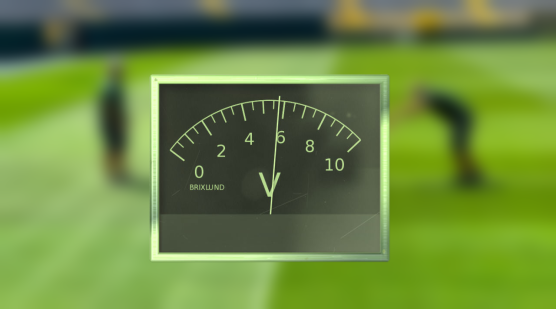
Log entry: 5.75; V
